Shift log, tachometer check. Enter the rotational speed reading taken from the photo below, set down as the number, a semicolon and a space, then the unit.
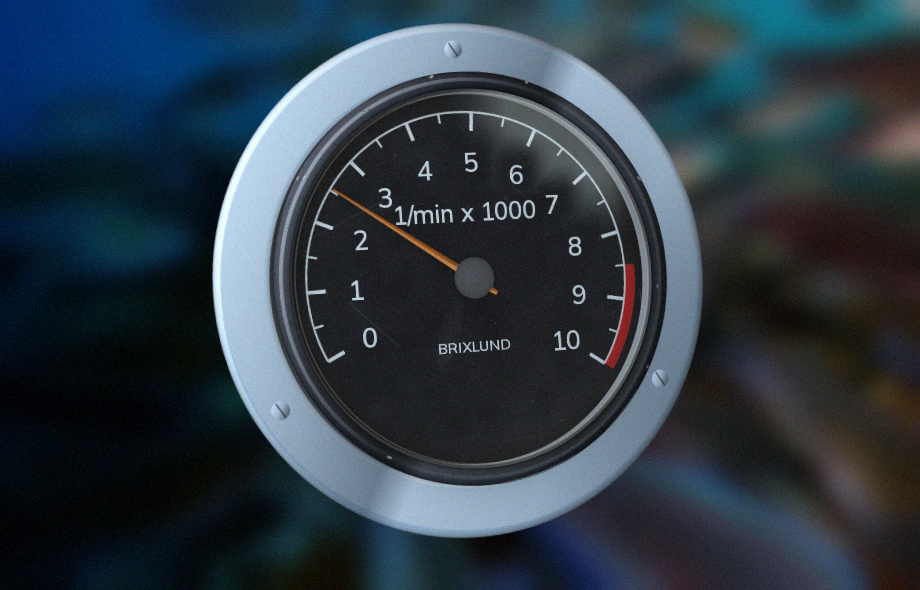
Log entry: 2500; rpm
